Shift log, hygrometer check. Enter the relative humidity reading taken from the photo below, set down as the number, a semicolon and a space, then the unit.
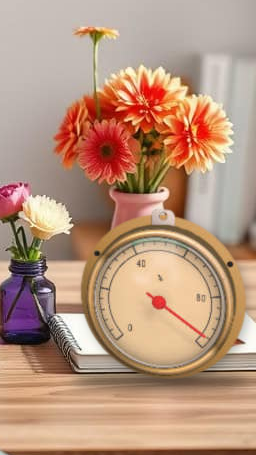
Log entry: 96; %
